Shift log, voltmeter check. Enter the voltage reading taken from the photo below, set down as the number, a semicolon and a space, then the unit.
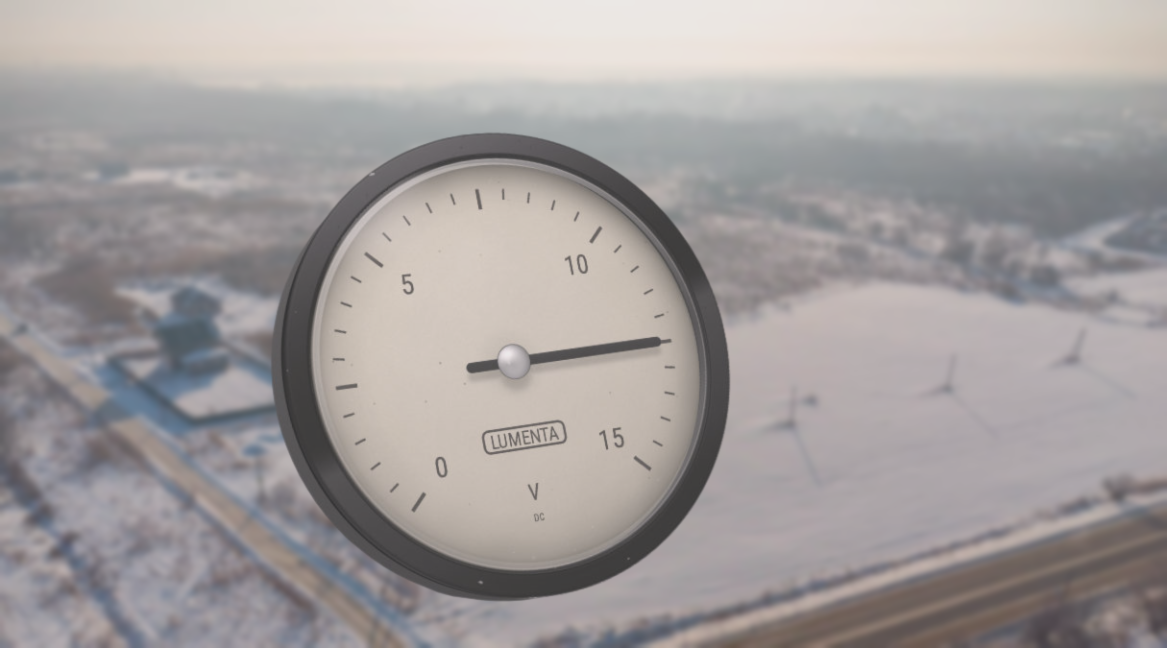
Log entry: 12.5; V
